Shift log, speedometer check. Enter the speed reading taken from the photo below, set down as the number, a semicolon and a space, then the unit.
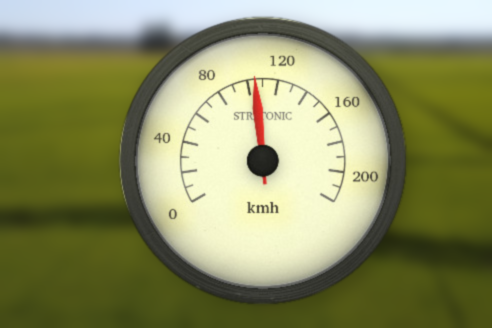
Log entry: 105; km/h
